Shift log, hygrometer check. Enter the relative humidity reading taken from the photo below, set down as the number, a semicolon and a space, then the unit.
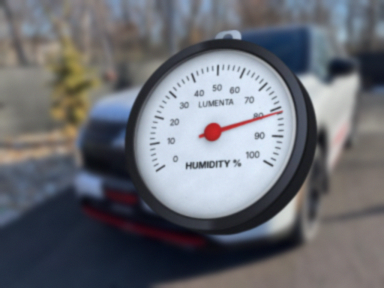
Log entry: 82; %
